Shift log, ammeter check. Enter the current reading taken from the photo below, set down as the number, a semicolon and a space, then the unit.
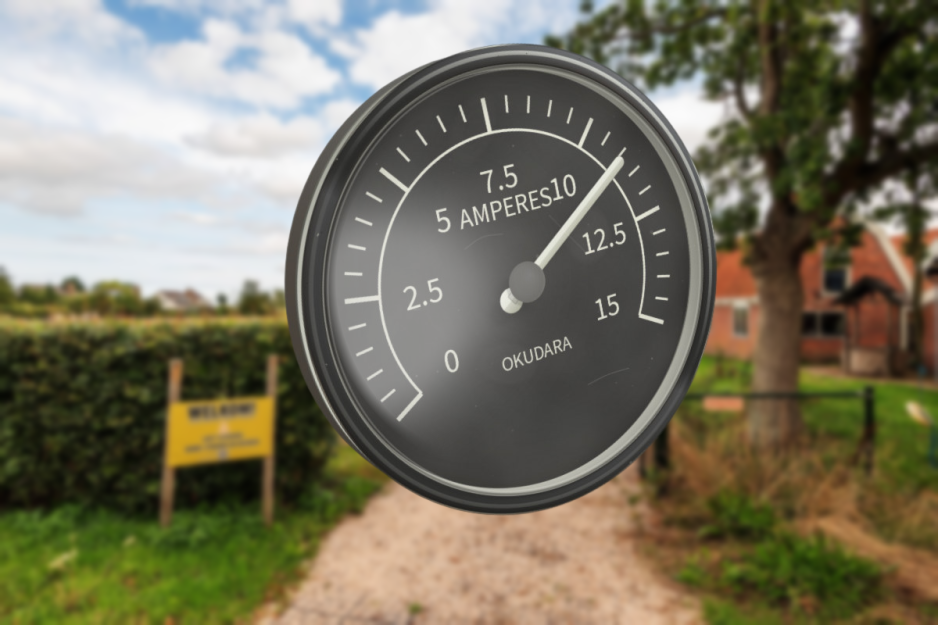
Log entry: 11; A
